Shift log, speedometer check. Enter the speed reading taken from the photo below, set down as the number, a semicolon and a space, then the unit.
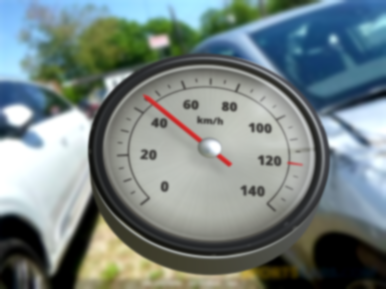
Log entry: 45; km/h
